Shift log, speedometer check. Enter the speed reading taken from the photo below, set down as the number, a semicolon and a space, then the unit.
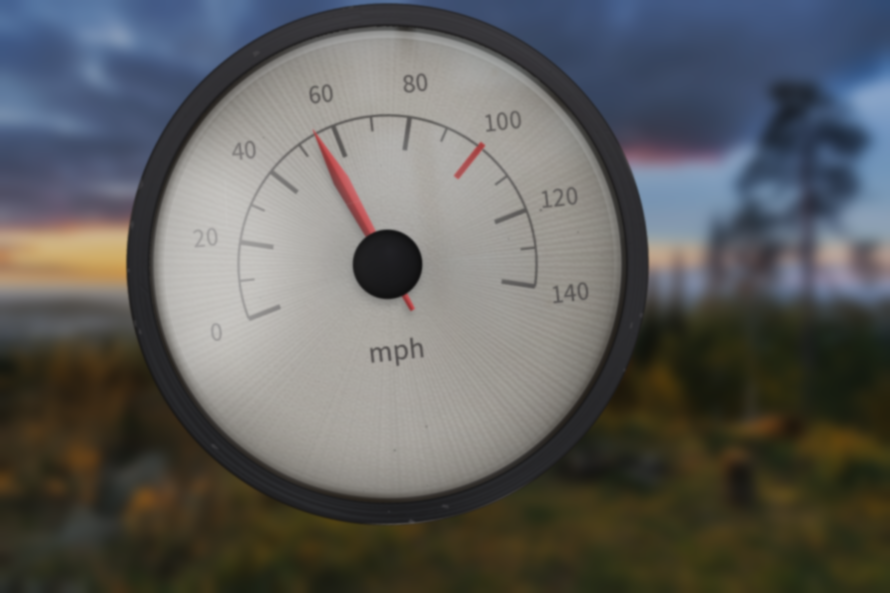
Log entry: 55; mph
